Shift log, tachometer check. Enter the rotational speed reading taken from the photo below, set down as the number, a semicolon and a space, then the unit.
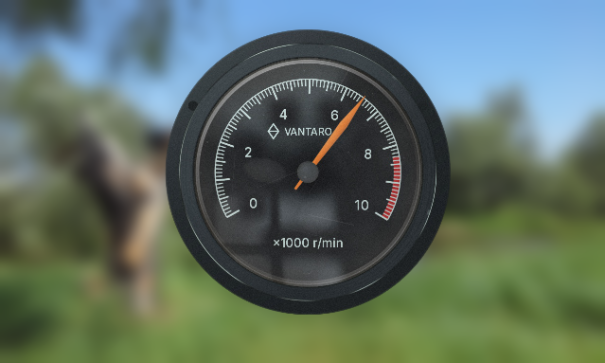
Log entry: 6500; rpm
